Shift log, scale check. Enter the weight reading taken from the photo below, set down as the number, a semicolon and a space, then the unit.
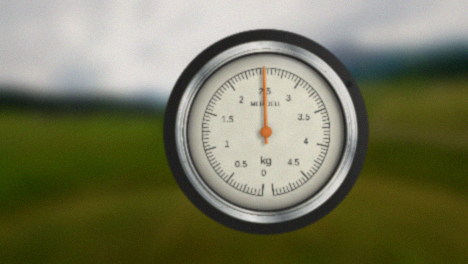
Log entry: 2.5; kg
